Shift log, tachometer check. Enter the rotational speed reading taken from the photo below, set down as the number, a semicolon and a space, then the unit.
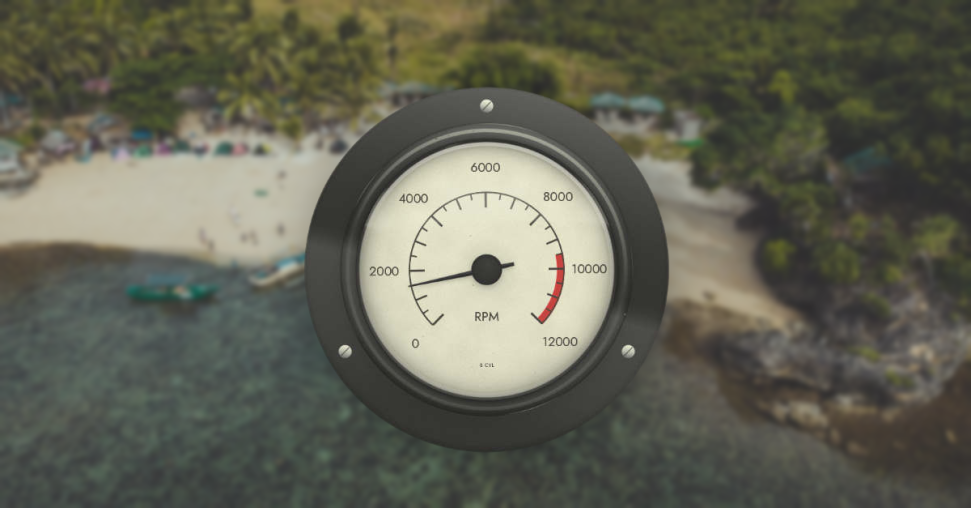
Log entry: 1500; rpm
